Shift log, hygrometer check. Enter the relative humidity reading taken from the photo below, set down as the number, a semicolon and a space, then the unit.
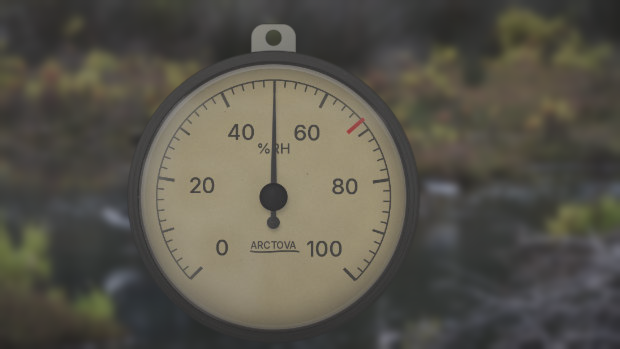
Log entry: 50; %
